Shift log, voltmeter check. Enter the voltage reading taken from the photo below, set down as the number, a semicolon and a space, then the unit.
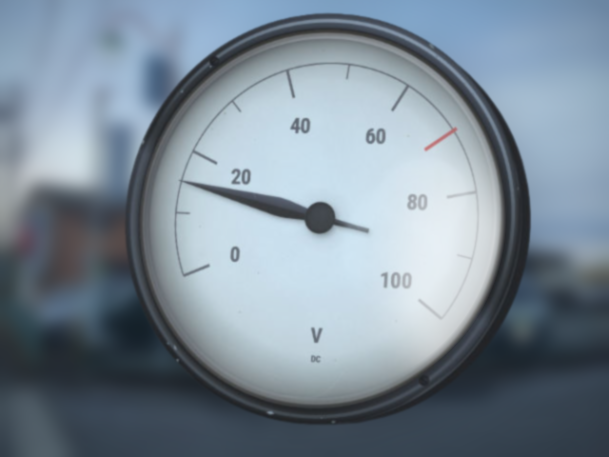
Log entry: 15; V
